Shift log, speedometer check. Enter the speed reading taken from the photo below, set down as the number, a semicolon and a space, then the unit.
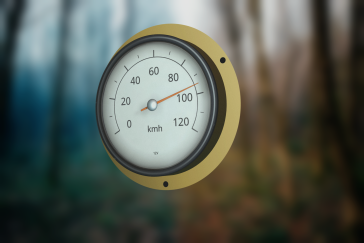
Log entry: 95; km/h
